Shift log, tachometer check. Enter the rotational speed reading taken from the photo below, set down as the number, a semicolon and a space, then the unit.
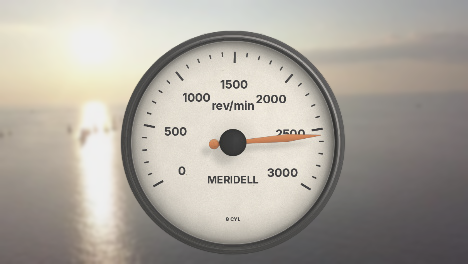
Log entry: 2550; rpm
